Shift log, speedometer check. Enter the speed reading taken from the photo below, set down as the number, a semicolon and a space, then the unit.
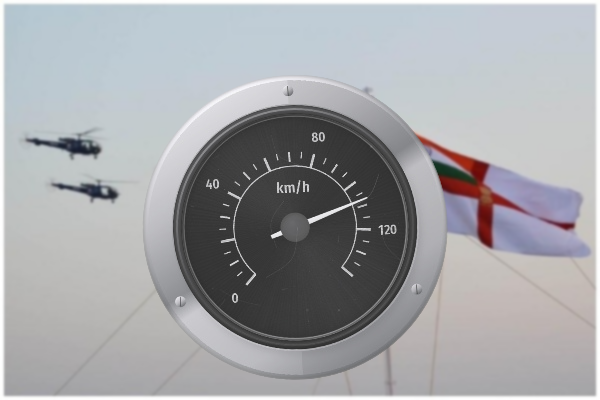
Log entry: 107.5; km/h
